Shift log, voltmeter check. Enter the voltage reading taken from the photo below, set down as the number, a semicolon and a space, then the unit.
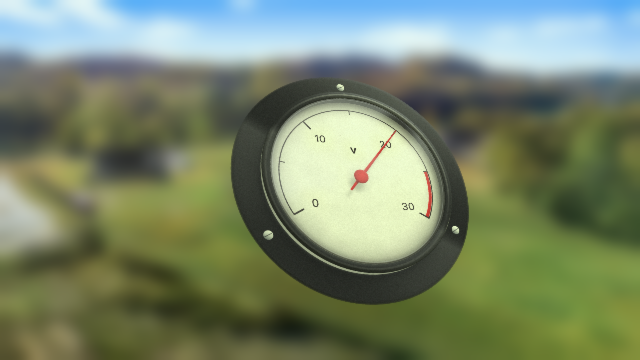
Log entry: 20; V
